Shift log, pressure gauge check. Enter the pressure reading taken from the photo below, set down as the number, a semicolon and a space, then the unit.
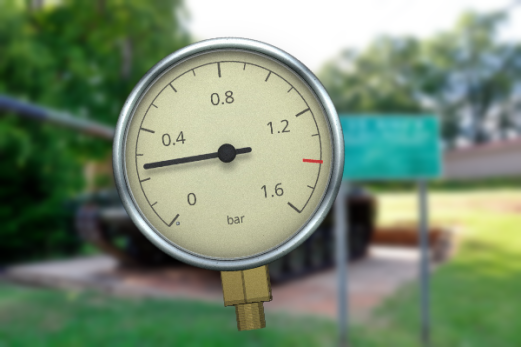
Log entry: 0.25; bar
